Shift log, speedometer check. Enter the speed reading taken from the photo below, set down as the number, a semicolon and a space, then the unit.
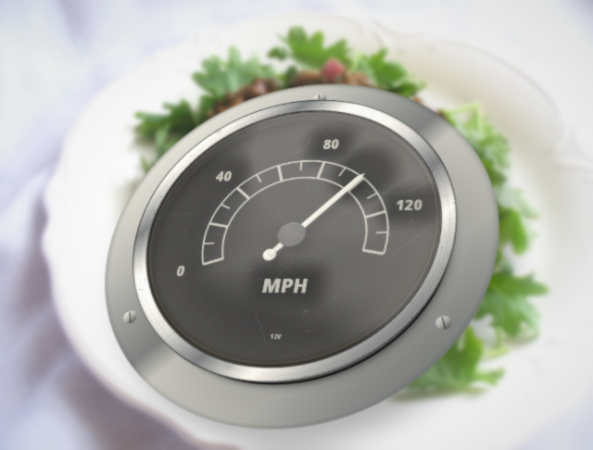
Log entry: 100; mph
